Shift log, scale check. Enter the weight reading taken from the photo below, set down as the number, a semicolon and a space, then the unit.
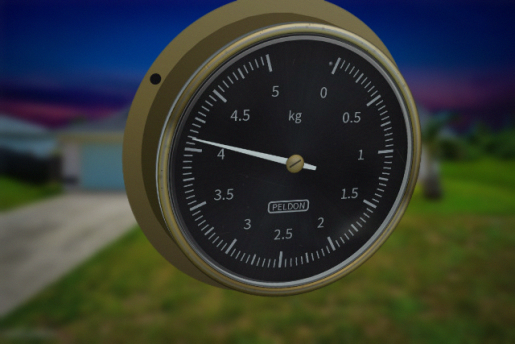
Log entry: 4.1; kg
